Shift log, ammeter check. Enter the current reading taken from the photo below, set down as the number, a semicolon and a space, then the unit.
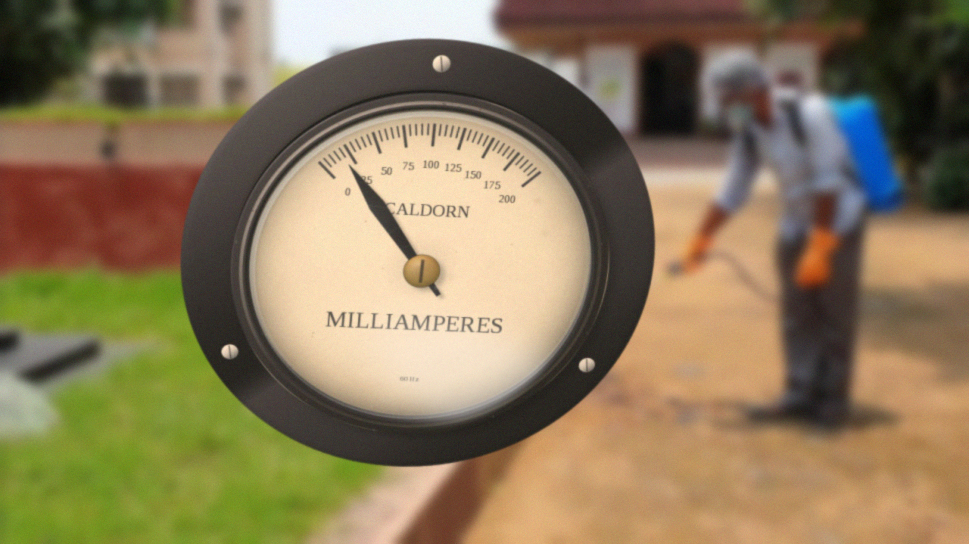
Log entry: 20; mA
